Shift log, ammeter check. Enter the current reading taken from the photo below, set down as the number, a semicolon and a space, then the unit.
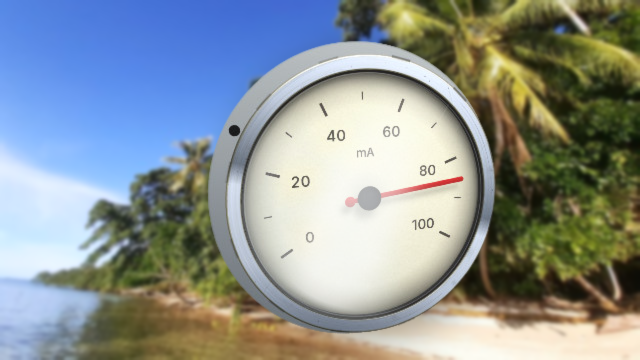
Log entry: 85; mA
